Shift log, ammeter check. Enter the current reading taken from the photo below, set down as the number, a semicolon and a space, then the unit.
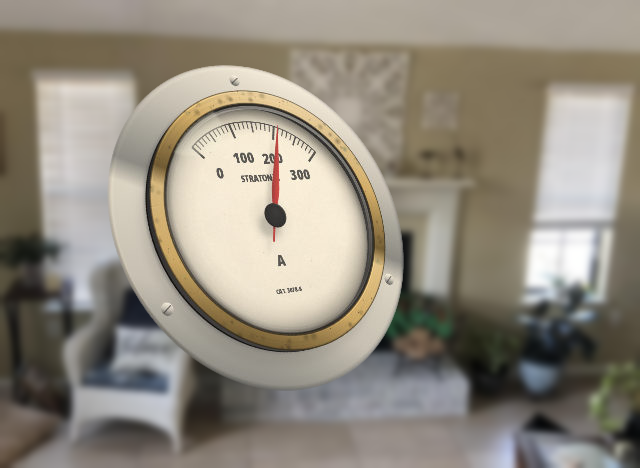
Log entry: 200; A
